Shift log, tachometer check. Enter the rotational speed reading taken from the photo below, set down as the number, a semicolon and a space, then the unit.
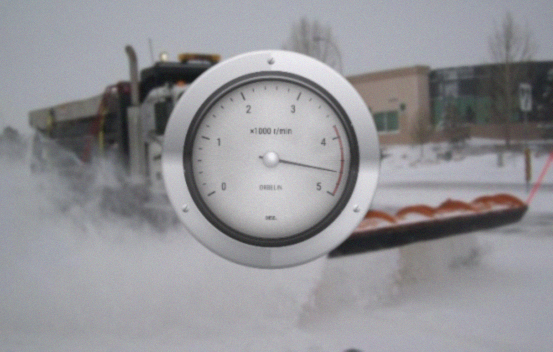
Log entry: 4600; rpm
